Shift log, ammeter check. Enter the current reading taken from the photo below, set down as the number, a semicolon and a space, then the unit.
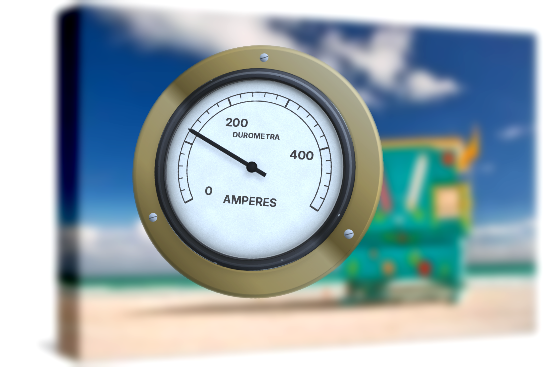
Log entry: 120; A
